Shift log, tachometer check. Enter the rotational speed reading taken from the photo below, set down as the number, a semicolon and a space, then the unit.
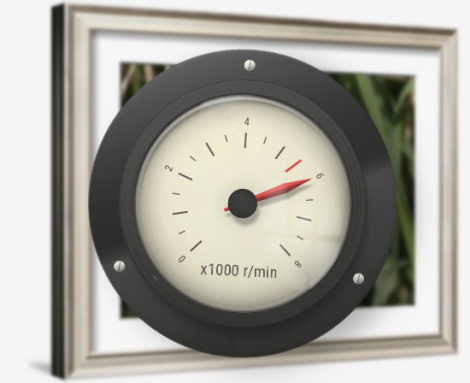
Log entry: 6000; rpm
